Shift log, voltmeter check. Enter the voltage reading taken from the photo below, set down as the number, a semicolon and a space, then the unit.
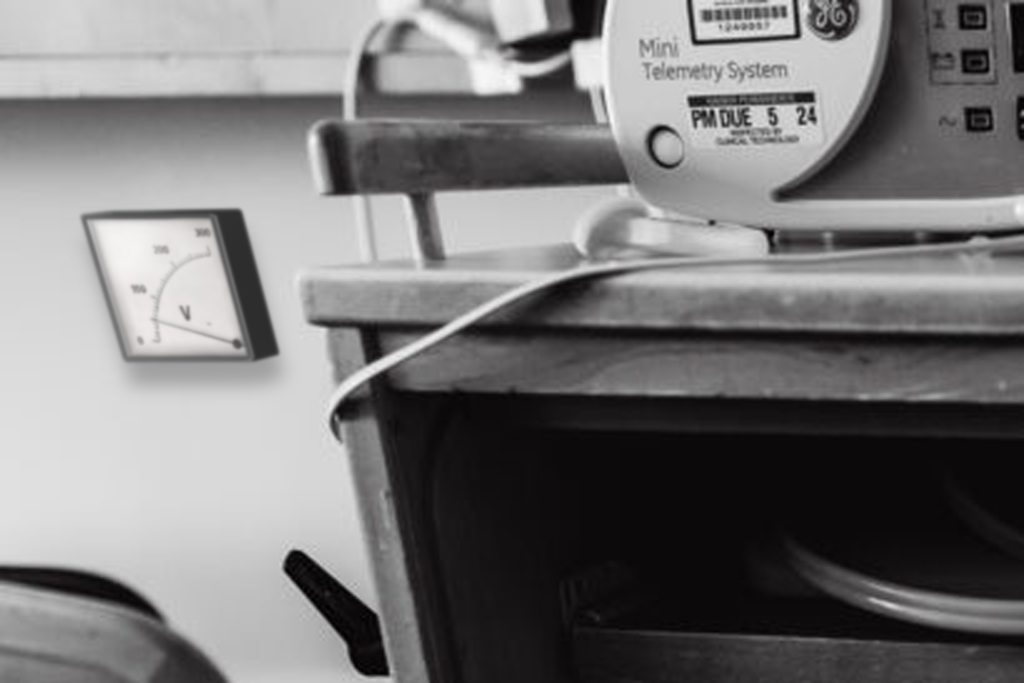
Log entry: 50; V
